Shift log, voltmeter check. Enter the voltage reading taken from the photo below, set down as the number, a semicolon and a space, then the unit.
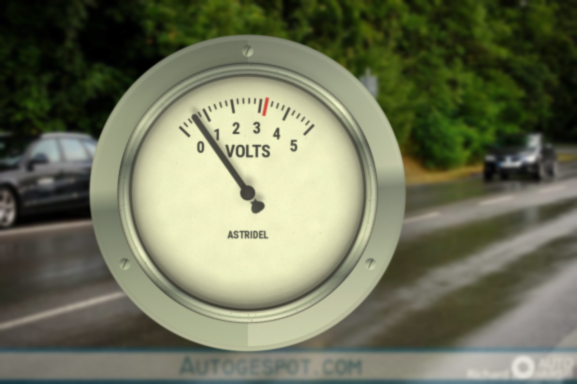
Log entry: 0.6; V
